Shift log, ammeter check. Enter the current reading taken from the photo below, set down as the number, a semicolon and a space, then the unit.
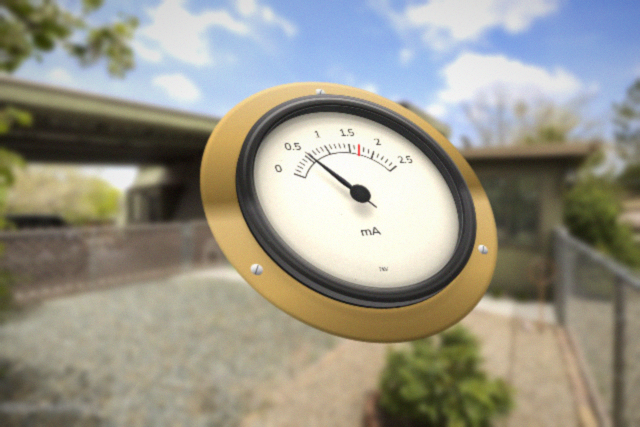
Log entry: 0.5; mA
